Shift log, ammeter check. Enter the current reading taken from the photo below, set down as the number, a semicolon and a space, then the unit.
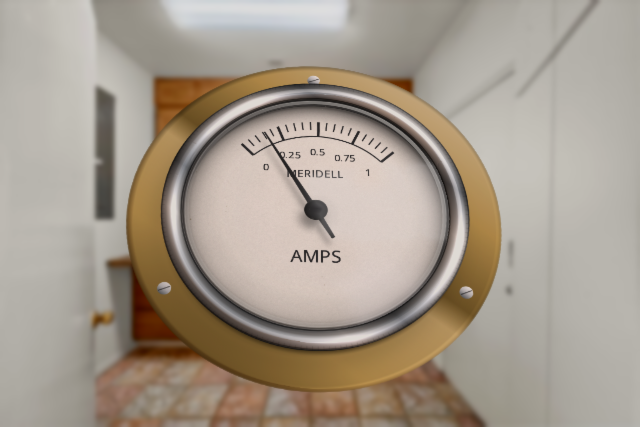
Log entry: 0.15; A
